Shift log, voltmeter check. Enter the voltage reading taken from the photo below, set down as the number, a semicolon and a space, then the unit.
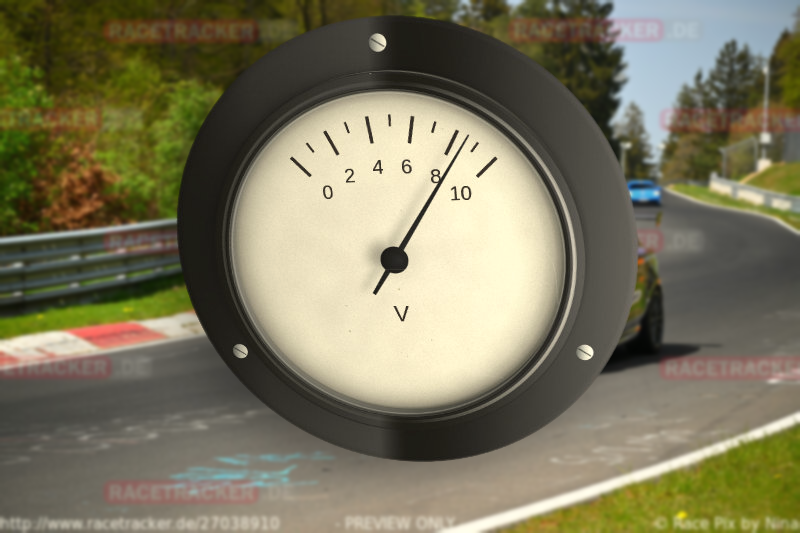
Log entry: 8.5; V
